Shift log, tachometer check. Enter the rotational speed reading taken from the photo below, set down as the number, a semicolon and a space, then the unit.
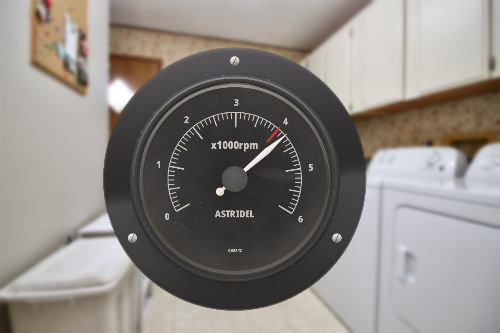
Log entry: 4200; rpm
